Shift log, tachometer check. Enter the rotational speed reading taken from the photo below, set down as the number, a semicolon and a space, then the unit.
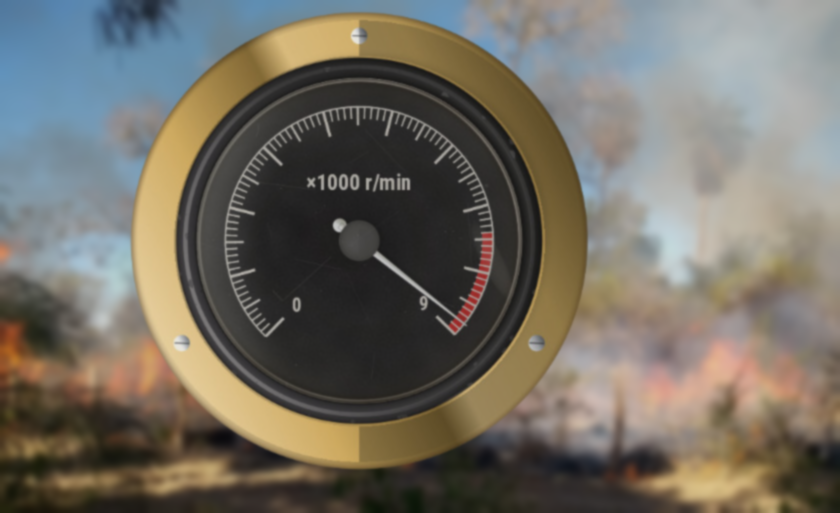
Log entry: 8800; rpm
